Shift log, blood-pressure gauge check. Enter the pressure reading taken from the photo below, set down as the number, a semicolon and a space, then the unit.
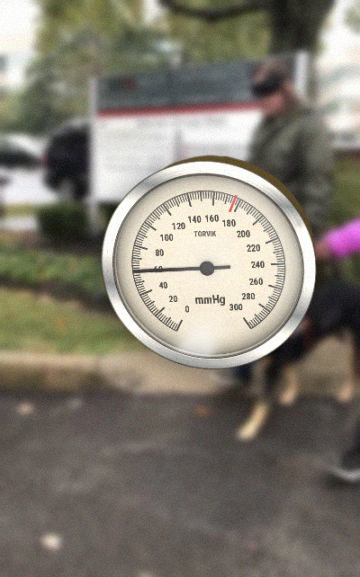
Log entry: 60; mmHg
